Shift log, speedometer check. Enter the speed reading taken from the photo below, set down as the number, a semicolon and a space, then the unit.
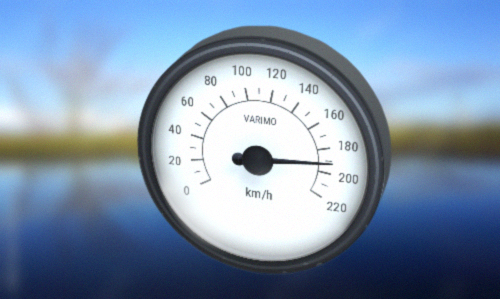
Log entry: 190; km/h
